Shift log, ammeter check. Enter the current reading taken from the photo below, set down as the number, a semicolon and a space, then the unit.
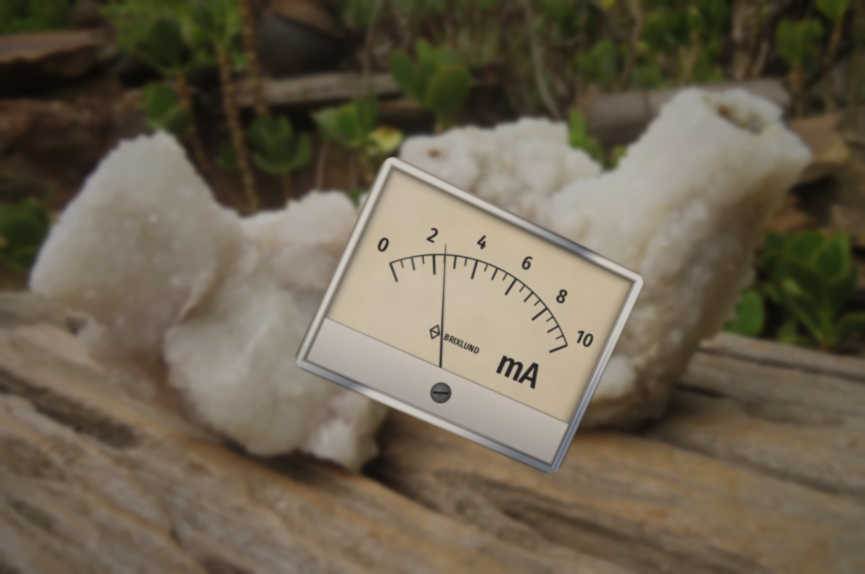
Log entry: 2.5; mA
